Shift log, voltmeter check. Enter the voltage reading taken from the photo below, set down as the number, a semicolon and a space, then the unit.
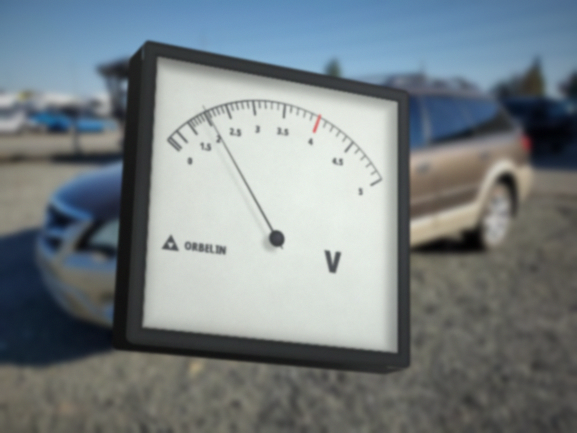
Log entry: 2; V
